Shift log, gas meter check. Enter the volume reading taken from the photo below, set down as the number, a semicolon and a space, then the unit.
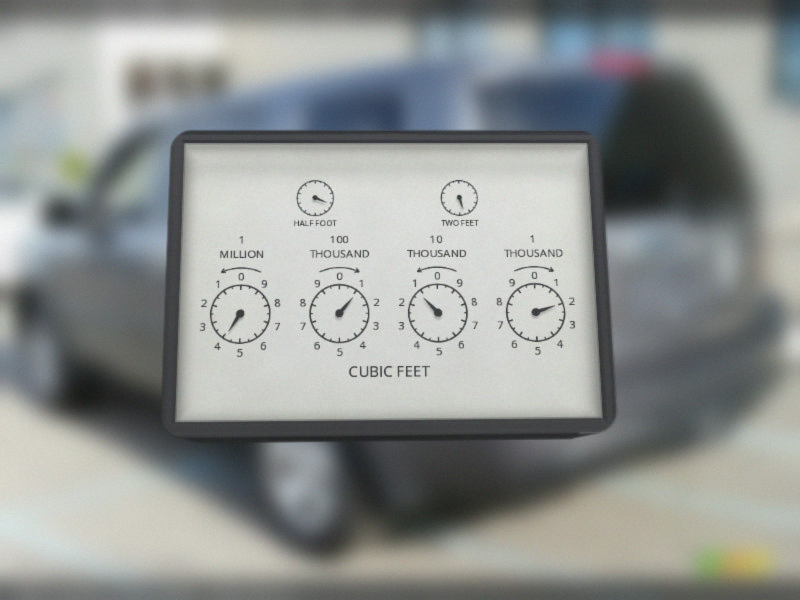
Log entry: 411200; ft³
